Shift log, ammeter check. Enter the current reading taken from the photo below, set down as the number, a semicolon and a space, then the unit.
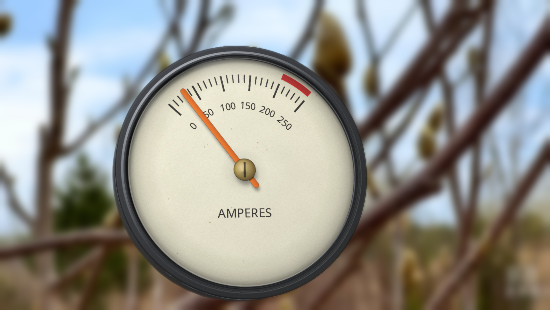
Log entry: 30; A
